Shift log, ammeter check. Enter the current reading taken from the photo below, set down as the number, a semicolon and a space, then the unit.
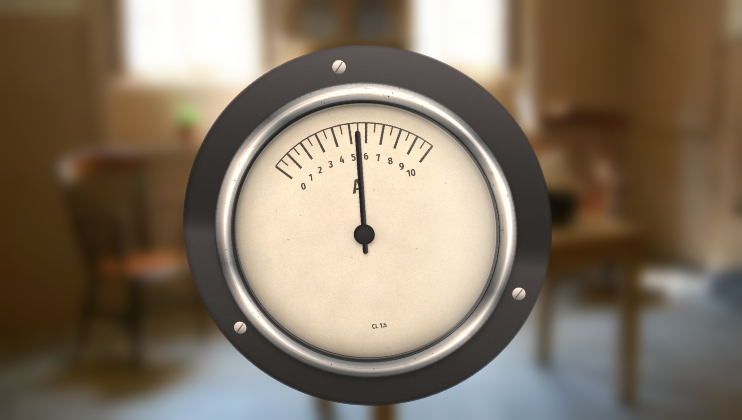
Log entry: 5.5; A
